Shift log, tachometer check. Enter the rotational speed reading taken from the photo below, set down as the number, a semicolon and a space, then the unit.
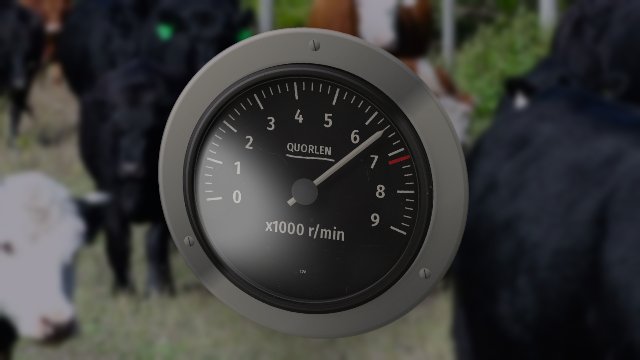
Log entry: 6400; rpm
